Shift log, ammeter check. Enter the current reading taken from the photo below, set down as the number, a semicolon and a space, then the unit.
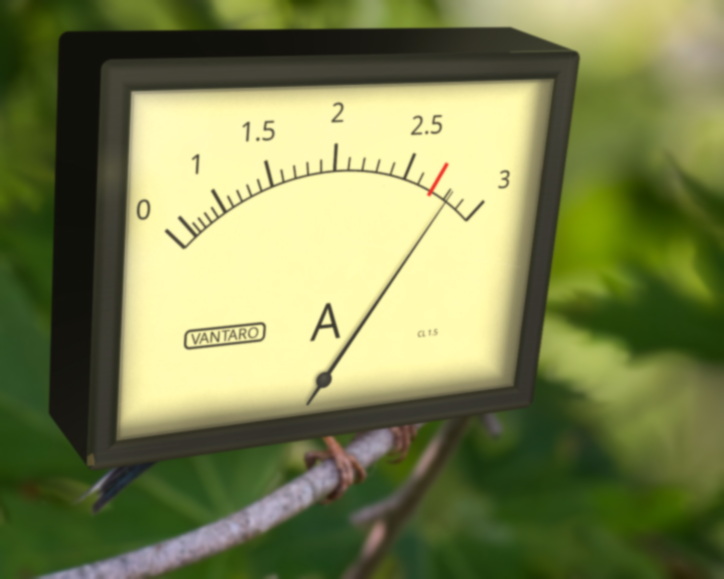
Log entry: 2.8; A
